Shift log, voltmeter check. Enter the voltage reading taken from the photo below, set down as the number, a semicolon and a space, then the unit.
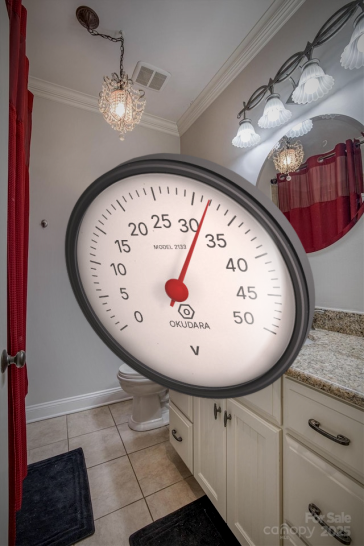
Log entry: 32; V
